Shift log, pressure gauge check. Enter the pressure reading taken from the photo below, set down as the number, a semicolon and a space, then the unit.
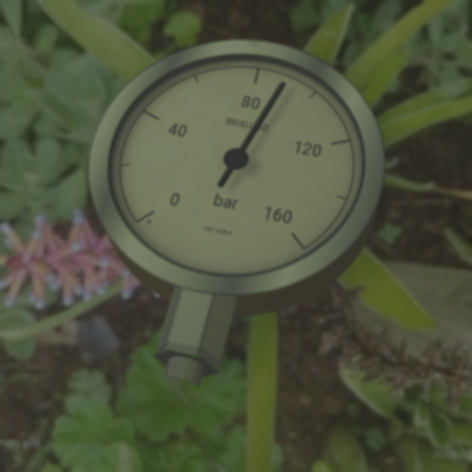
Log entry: 90; bar
